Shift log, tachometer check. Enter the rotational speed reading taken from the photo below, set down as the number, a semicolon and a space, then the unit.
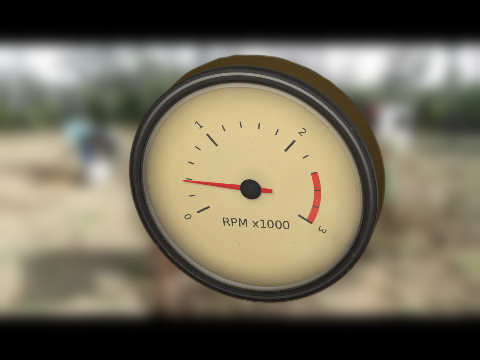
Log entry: 400; rpm
